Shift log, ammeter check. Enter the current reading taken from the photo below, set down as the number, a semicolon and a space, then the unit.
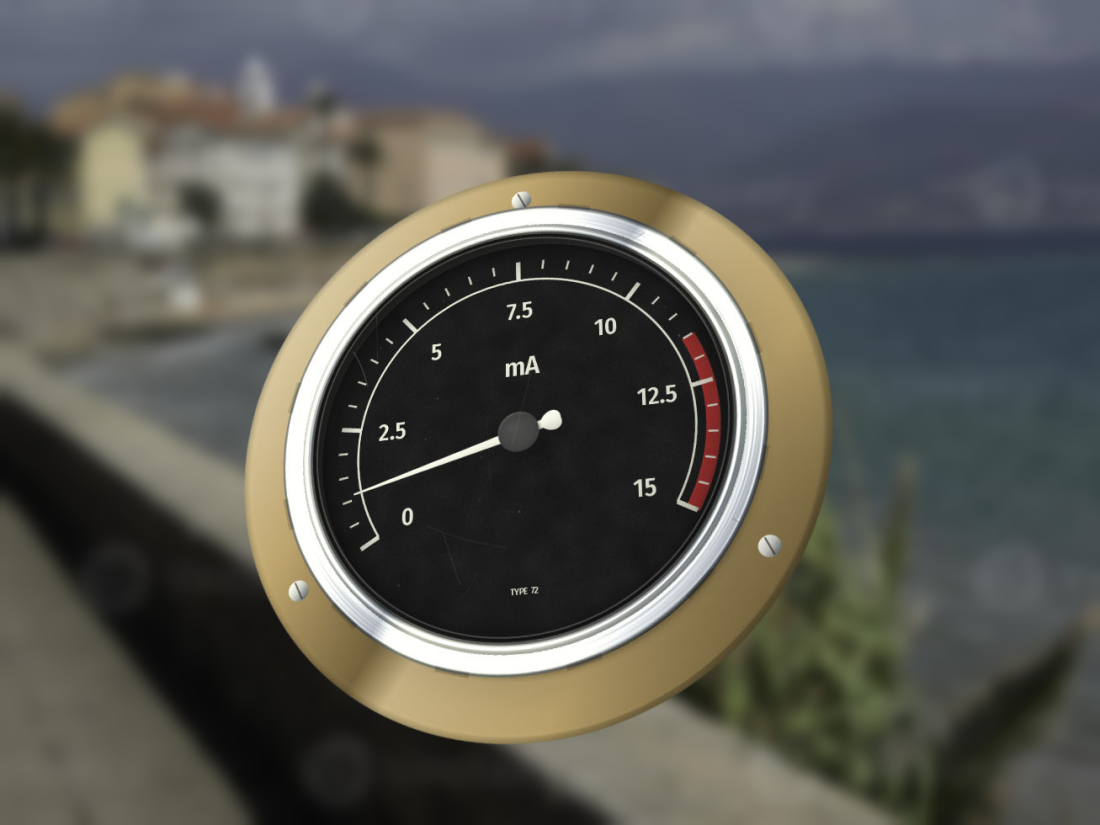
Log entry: 1; mA
